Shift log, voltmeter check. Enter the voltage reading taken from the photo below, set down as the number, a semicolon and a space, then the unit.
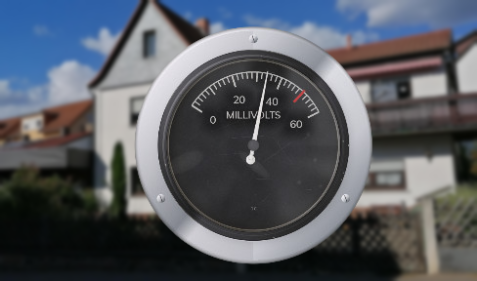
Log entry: 34; mV
